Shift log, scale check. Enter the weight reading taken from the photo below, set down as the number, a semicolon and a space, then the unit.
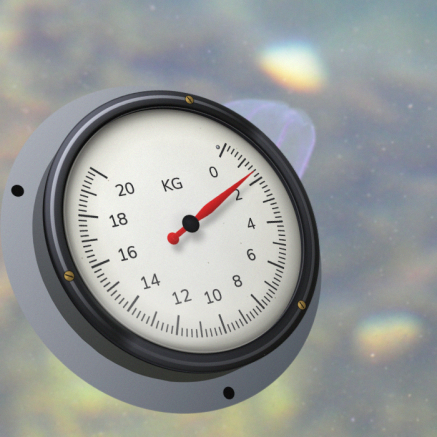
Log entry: 1.6; kg
